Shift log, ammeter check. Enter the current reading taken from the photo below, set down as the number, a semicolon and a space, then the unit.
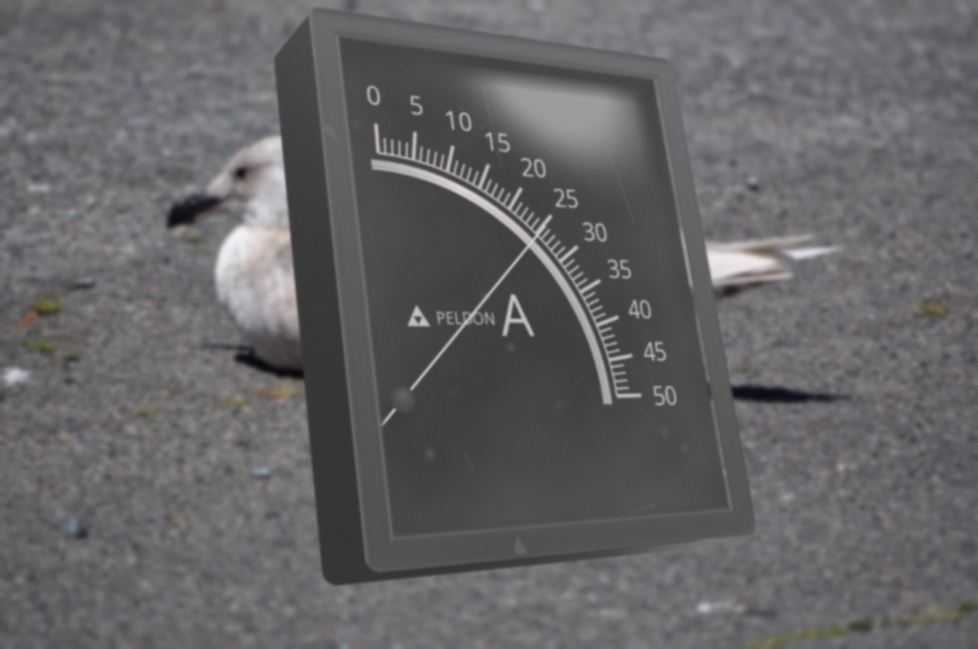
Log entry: 25; A
